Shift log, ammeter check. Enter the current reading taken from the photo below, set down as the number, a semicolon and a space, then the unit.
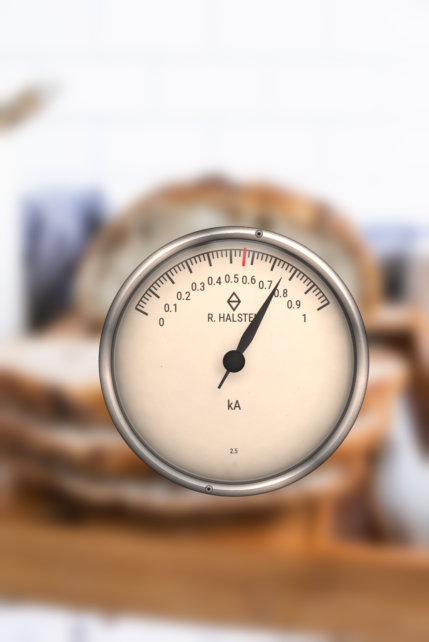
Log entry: 0.76; kA
